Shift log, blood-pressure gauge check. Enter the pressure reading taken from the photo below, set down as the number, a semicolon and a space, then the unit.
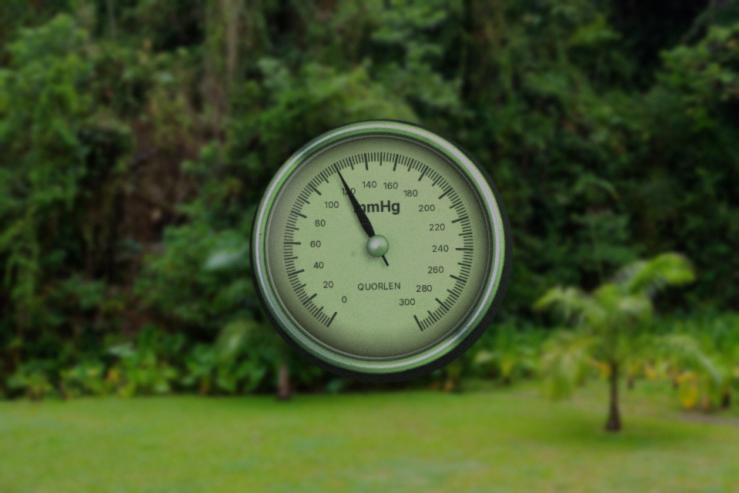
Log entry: 120; mmHg
